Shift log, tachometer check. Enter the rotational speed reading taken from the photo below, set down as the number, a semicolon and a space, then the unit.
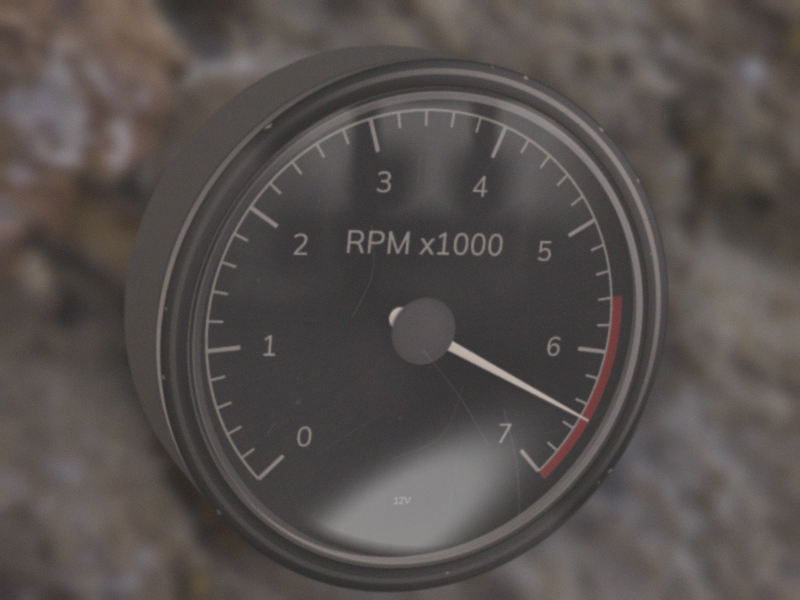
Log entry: 6500; rpm
